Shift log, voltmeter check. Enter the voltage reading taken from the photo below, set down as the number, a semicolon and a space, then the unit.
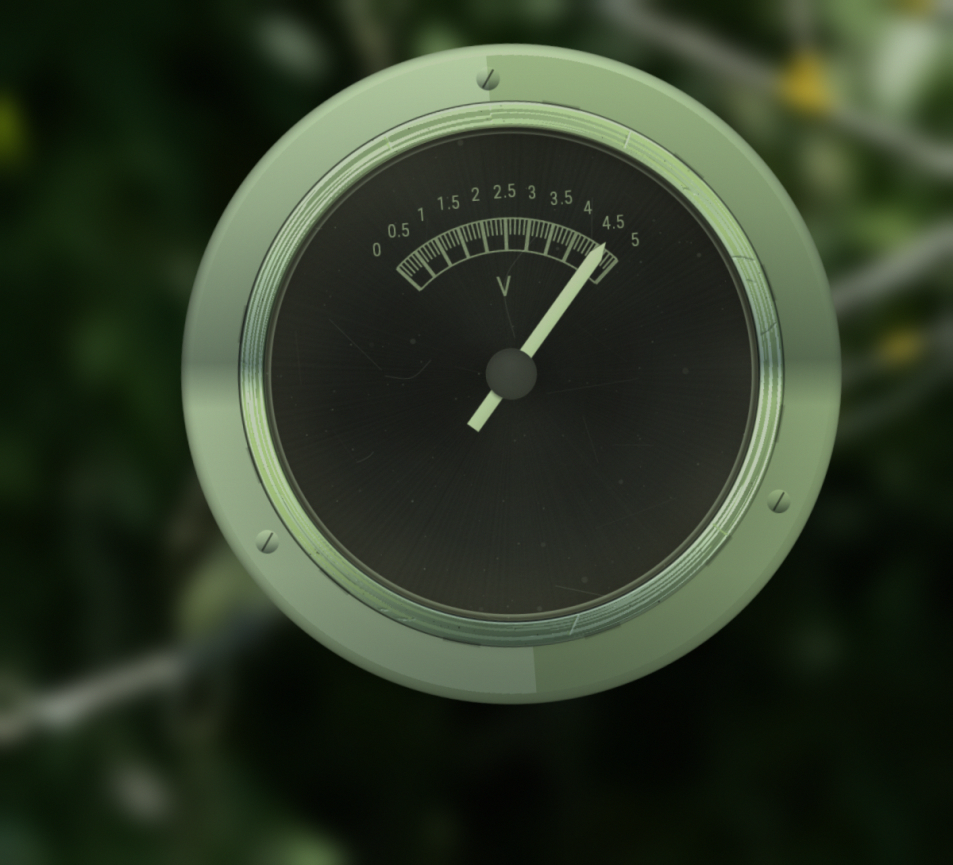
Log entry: 4.6; V
